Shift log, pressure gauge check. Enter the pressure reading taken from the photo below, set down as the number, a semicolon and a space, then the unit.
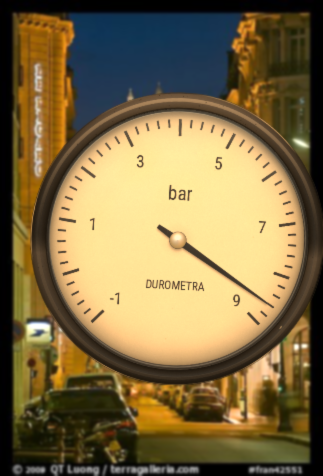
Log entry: 8.6; bar
